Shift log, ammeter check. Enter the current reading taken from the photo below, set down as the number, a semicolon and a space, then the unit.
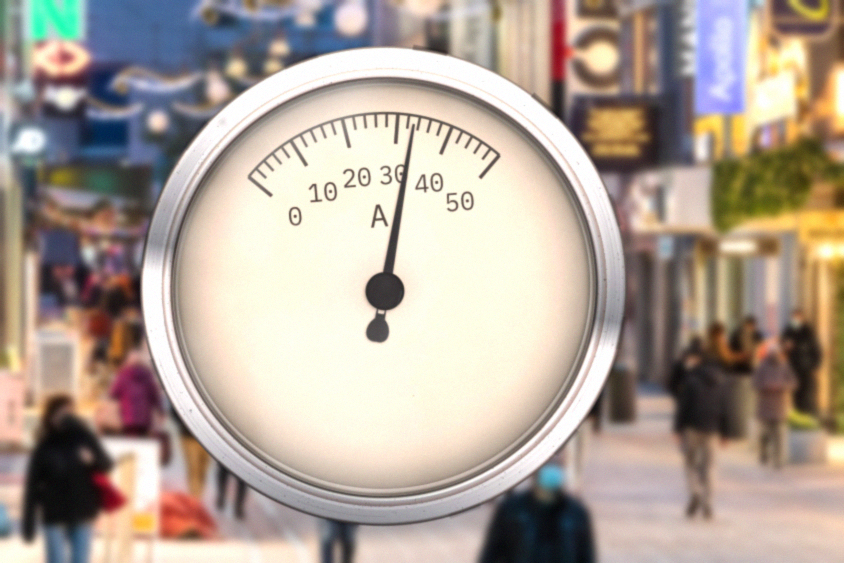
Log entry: 33; A
